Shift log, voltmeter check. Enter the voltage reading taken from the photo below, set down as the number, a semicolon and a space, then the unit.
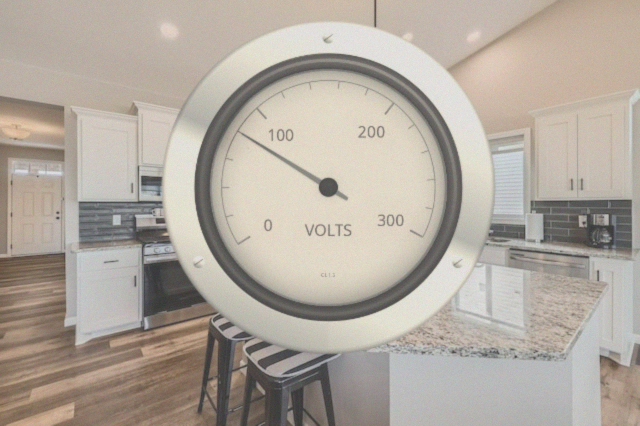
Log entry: 80; V
